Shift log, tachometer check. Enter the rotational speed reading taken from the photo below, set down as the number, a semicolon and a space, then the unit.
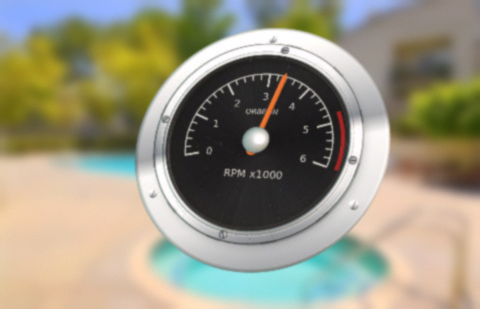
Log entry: 3400; rpm
